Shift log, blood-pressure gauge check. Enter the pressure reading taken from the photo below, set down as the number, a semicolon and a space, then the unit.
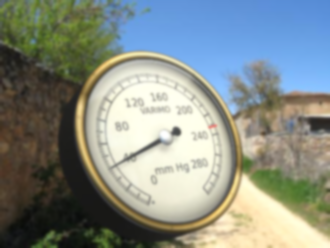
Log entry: 40; mmHg
